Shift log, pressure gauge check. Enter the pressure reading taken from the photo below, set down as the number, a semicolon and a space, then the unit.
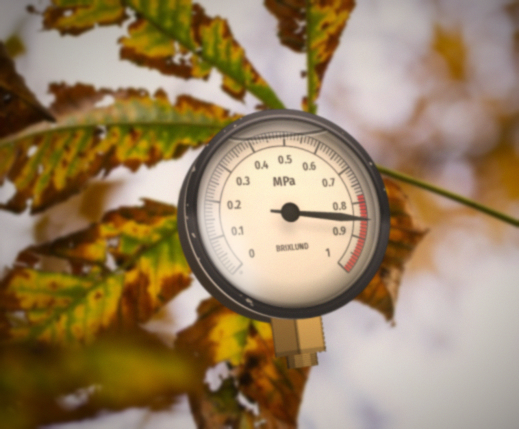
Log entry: 0.85; MPa
